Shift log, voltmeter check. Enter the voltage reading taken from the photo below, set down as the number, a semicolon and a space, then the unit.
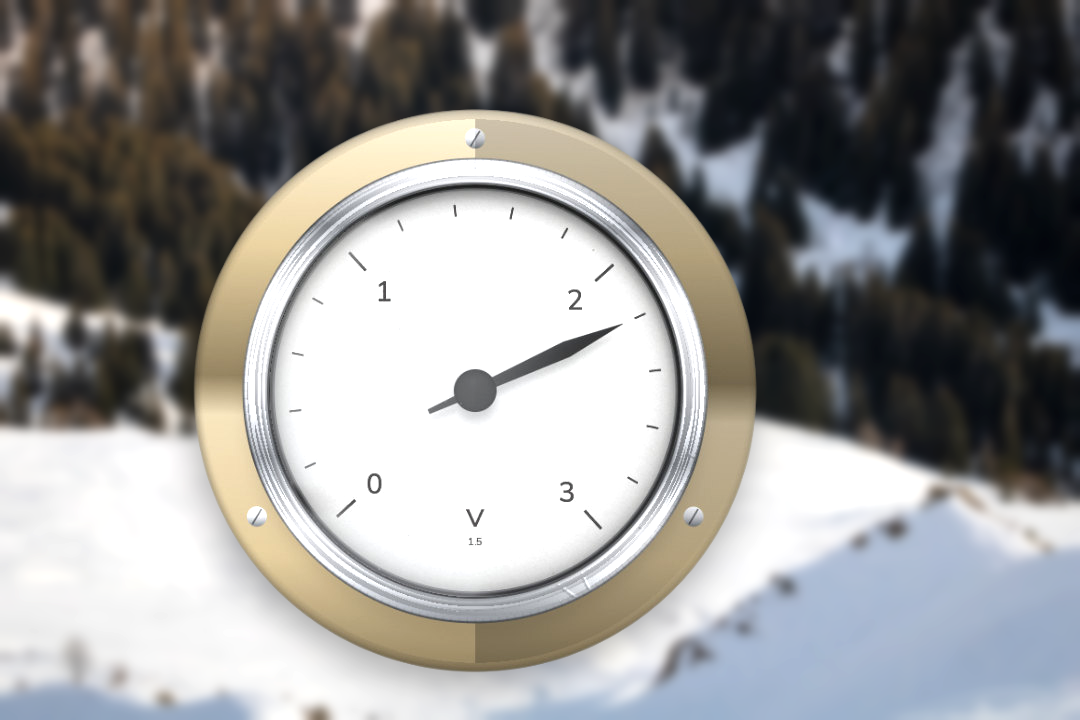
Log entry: 2.2; V
